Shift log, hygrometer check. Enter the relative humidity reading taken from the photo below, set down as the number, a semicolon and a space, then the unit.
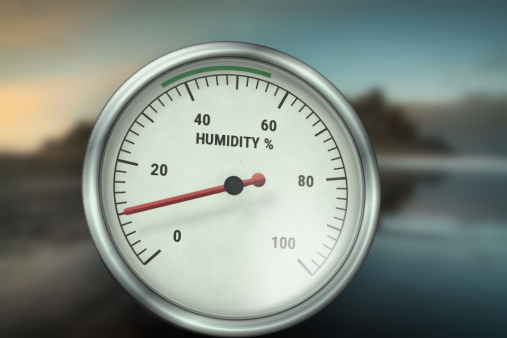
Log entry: 10; %
